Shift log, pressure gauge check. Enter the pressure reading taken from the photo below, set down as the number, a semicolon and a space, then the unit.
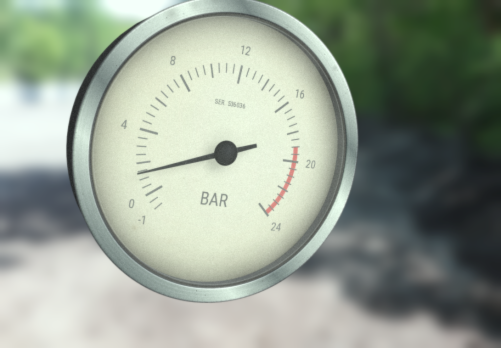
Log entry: 1.5; bar
